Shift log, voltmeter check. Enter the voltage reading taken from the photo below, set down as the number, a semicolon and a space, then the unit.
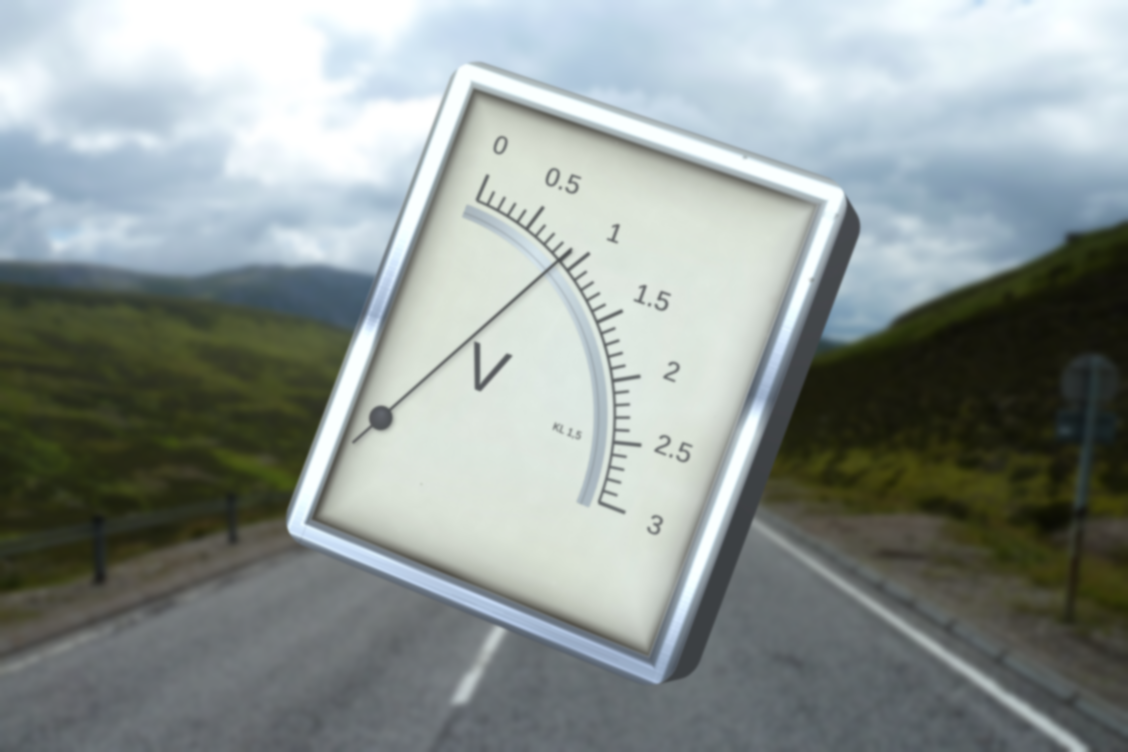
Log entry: 0.9; V
